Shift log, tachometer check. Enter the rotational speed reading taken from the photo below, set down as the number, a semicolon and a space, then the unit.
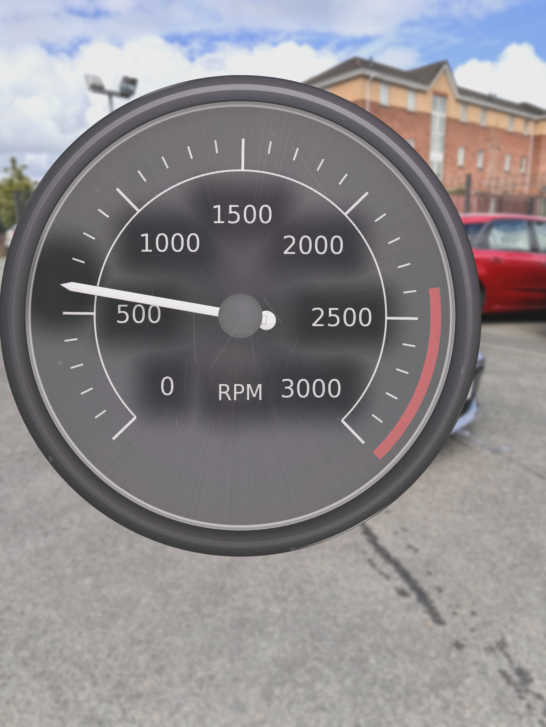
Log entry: 600; rpm
